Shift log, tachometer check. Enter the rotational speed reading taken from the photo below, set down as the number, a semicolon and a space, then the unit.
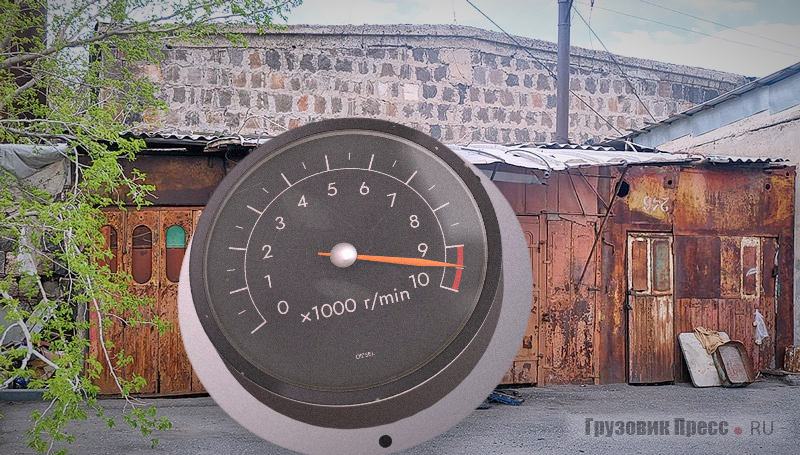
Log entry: 9500; rpm
